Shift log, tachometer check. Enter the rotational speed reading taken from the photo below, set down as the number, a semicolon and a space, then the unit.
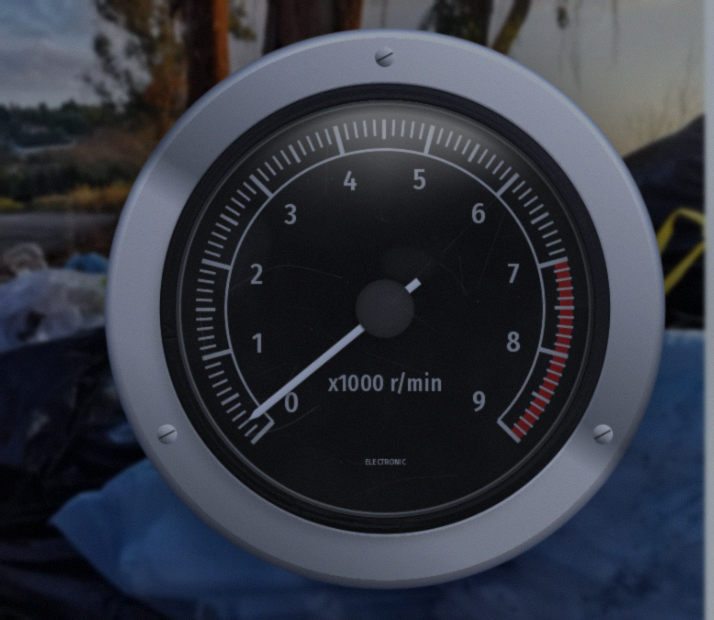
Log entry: 200; rpm
